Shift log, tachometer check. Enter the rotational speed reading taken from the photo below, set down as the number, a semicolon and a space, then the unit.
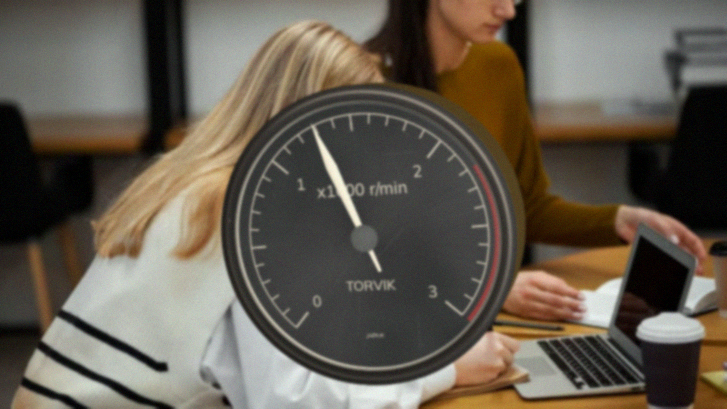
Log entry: 1300; rpm
